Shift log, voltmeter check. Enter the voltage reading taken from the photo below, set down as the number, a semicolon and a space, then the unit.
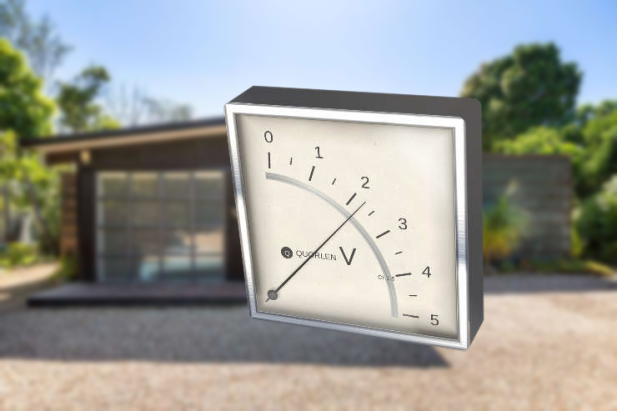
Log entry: 2.25; V
